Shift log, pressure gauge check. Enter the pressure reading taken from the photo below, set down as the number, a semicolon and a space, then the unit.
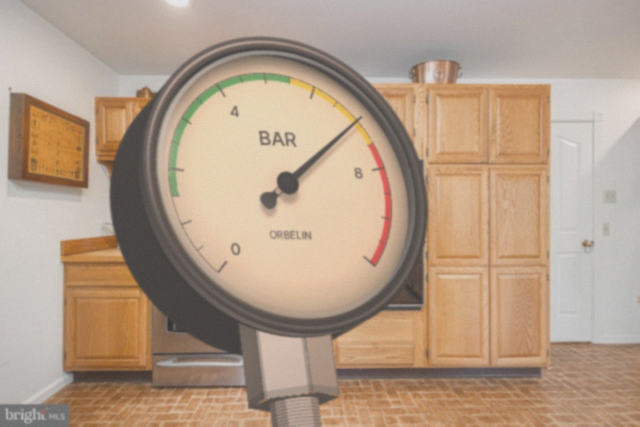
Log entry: 7; bar
